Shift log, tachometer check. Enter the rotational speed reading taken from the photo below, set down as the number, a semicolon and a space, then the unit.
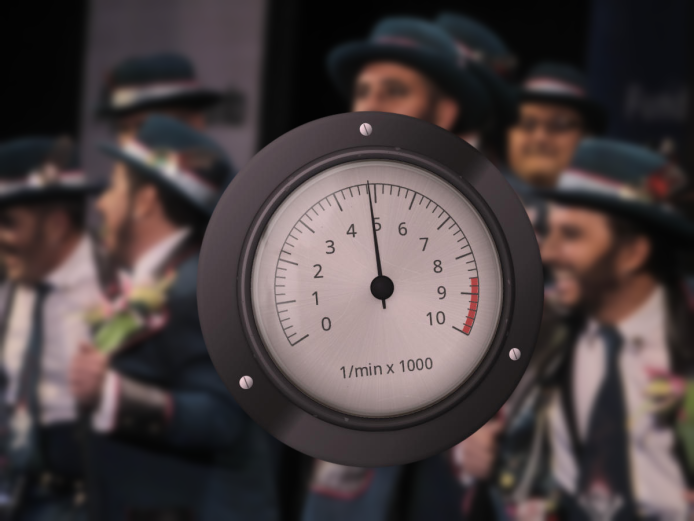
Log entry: 4800; rpm
